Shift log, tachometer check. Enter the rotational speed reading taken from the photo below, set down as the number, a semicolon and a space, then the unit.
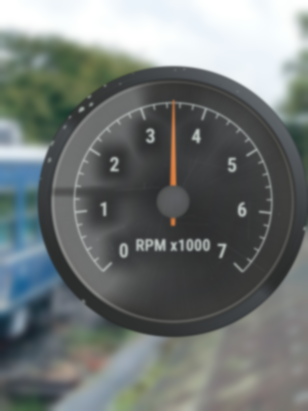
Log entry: 3500; rpm
